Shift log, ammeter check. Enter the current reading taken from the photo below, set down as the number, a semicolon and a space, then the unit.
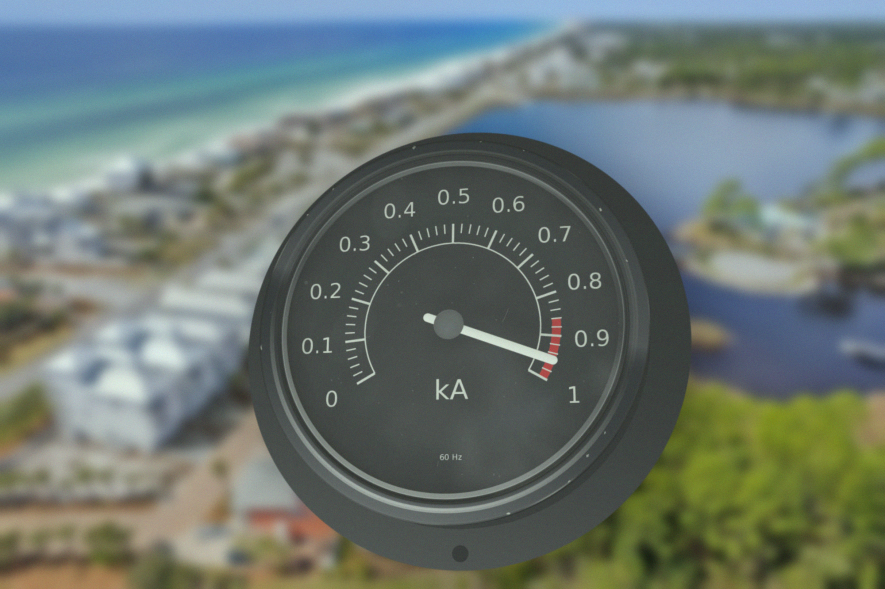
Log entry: 0.96; kA
